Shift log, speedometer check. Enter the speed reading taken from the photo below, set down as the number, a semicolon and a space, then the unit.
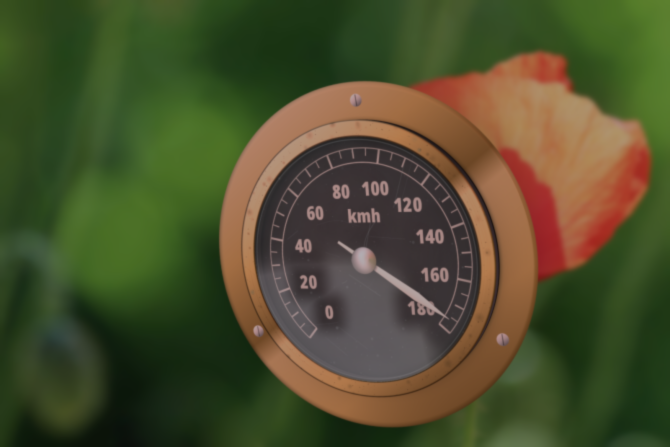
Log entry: 175; km/h
